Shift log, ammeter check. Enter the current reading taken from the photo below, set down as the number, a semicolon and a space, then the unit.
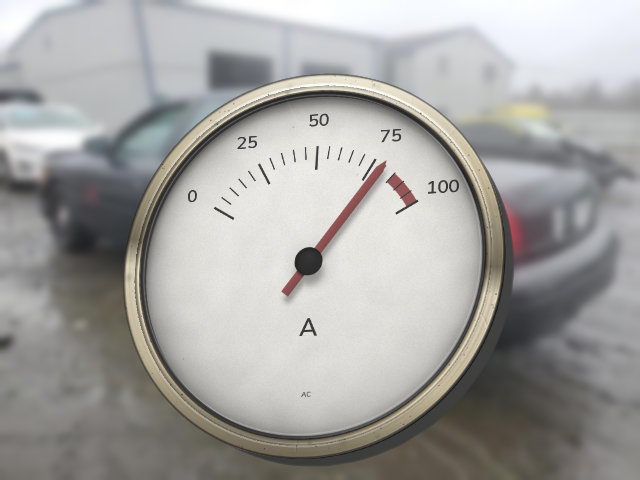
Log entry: 80; A
